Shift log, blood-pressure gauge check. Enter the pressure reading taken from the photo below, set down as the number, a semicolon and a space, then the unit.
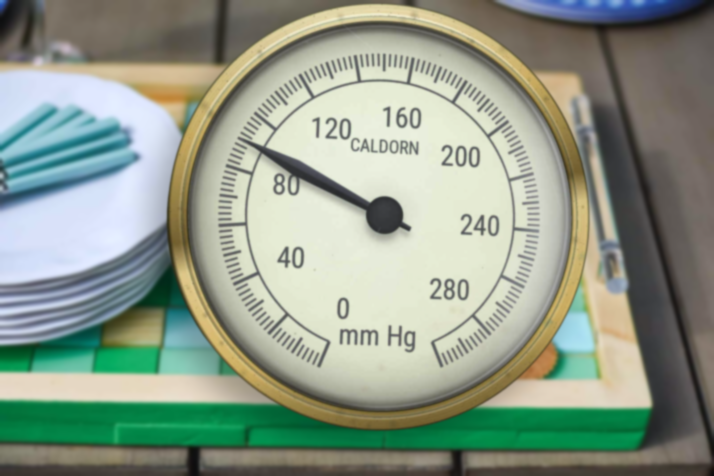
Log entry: 90; mmHg
